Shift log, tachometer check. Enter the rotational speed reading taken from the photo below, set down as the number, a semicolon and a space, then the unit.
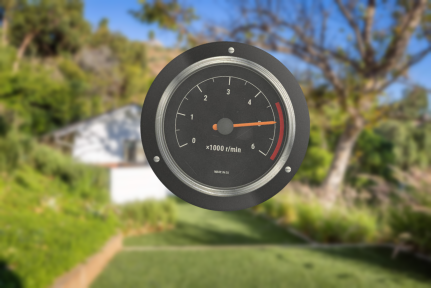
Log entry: 5000; rpm
